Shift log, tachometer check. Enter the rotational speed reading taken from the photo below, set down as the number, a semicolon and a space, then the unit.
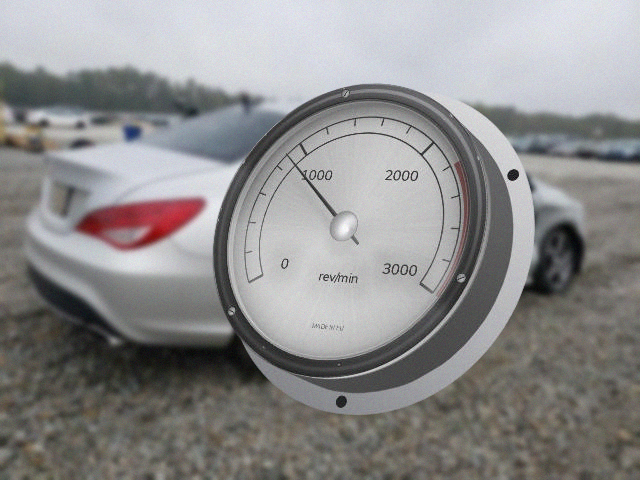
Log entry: 900; rpm
